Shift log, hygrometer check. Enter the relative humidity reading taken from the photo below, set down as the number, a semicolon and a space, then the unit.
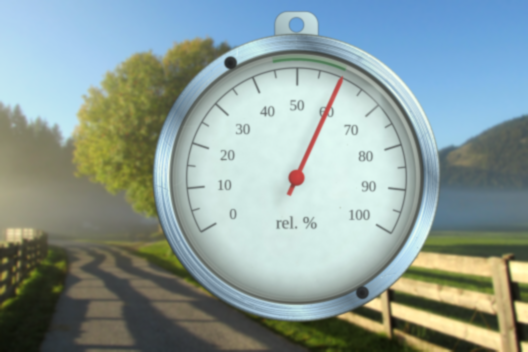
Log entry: 60; %
